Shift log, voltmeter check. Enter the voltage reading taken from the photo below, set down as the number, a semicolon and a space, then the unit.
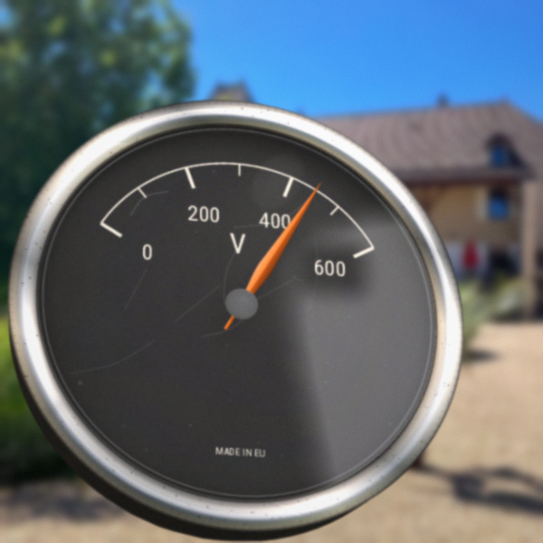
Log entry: 450; V
